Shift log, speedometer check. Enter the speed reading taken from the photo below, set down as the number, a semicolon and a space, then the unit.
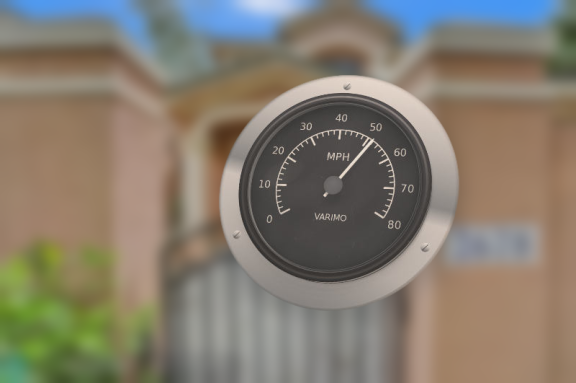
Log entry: 52; mph
